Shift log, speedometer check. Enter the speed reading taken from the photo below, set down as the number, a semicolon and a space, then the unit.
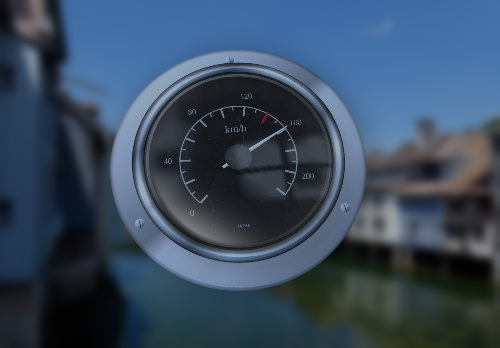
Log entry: 160; km/h
